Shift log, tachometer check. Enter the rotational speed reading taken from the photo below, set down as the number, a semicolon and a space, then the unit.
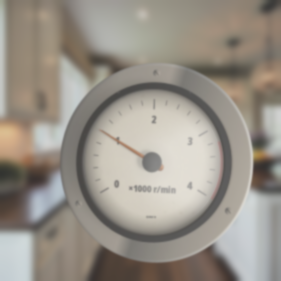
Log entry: 1000; rpm
